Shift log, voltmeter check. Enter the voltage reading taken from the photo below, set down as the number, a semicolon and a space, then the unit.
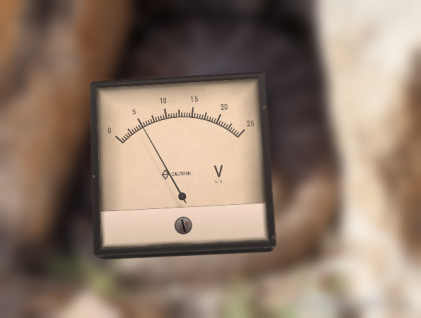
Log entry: 5; V
